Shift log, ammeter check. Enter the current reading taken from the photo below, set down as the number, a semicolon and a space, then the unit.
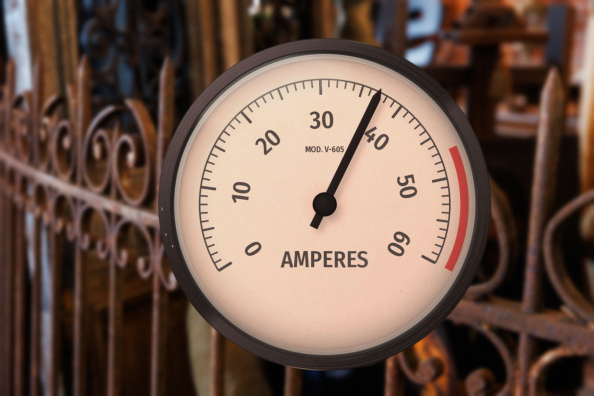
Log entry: 37; A
